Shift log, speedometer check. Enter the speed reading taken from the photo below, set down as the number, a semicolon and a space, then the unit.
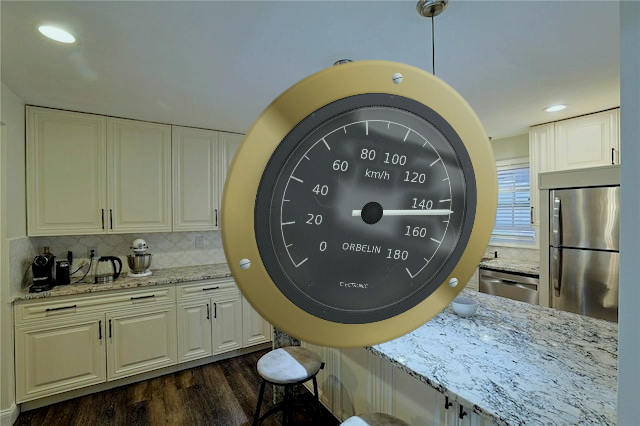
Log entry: 145; km/h
